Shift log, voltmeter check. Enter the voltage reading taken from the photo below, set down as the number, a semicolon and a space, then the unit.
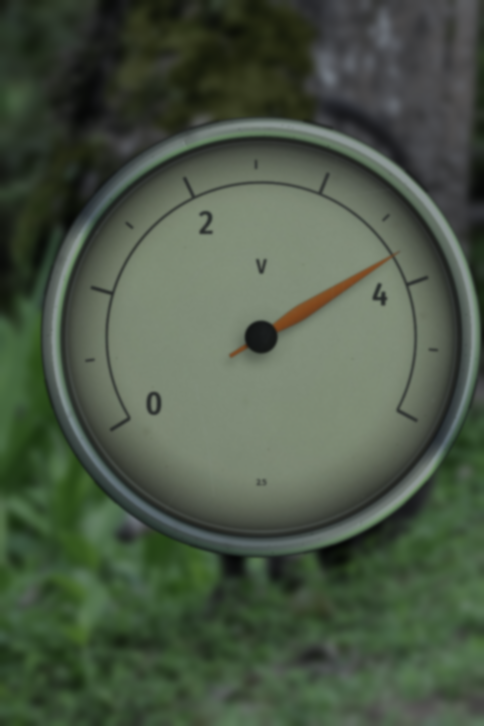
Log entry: 3.75; V
